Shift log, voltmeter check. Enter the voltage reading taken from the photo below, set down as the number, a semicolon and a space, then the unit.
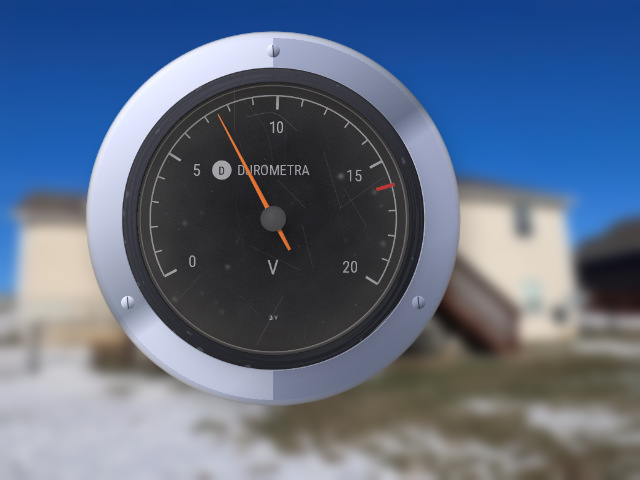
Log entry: 7.5; V
